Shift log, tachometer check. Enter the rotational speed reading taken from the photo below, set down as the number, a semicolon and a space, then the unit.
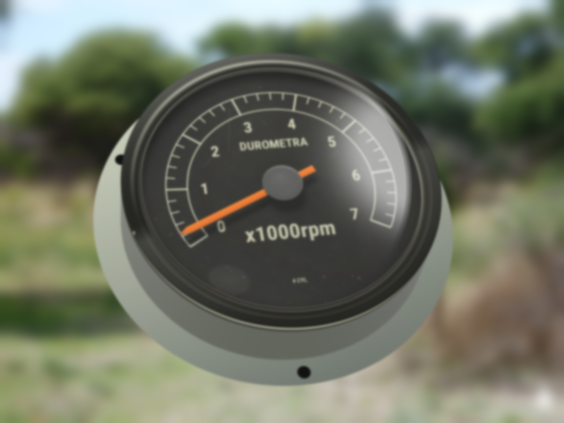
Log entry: 200; rpm
